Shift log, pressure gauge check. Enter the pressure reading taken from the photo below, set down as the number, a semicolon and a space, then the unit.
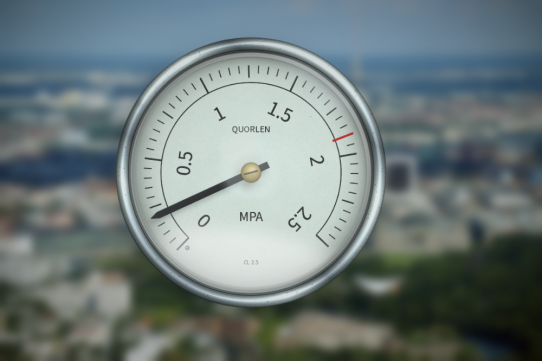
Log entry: 0.2; MPa
